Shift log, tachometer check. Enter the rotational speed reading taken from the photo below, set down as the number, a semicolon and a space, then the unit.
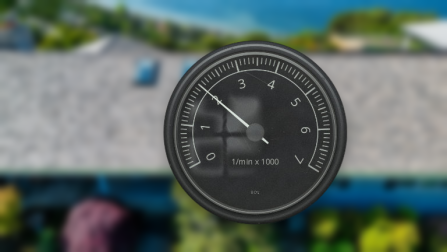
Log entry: 2000; rpm
